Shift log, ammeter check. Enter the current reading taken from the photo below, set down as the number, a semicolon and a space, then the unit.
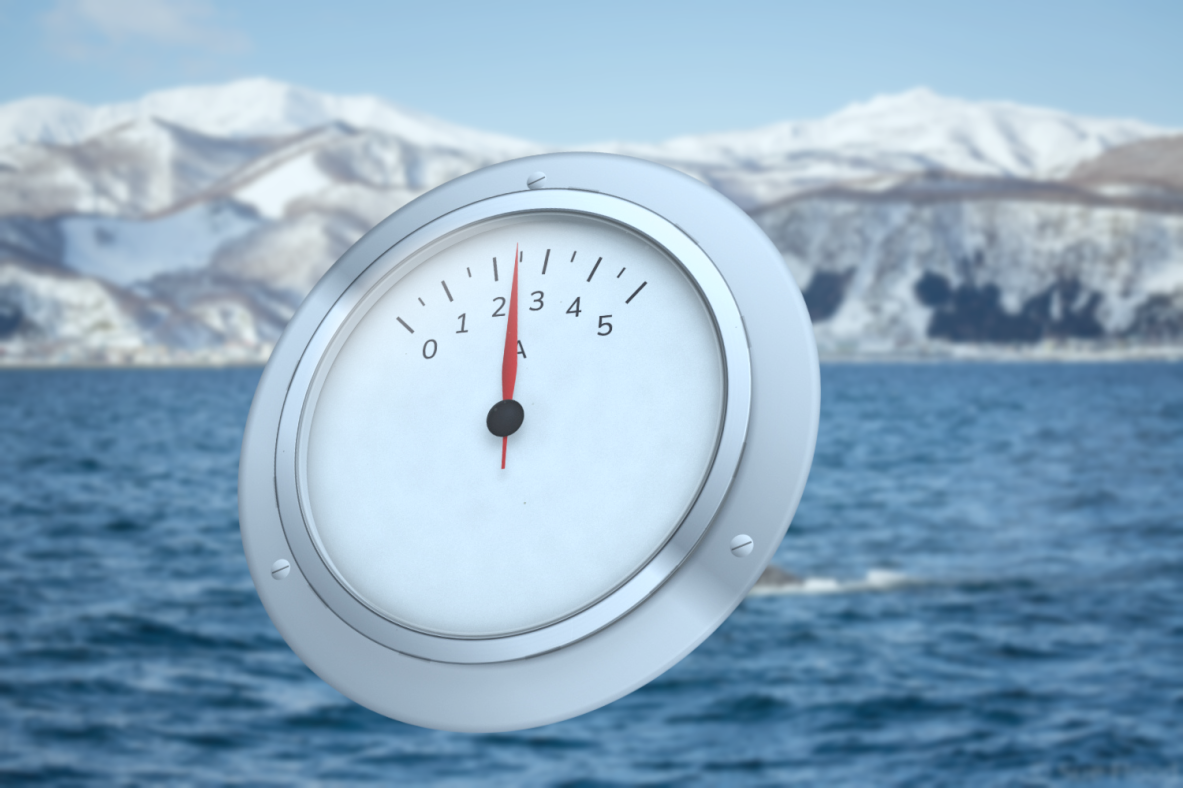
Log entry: 2.5; A
